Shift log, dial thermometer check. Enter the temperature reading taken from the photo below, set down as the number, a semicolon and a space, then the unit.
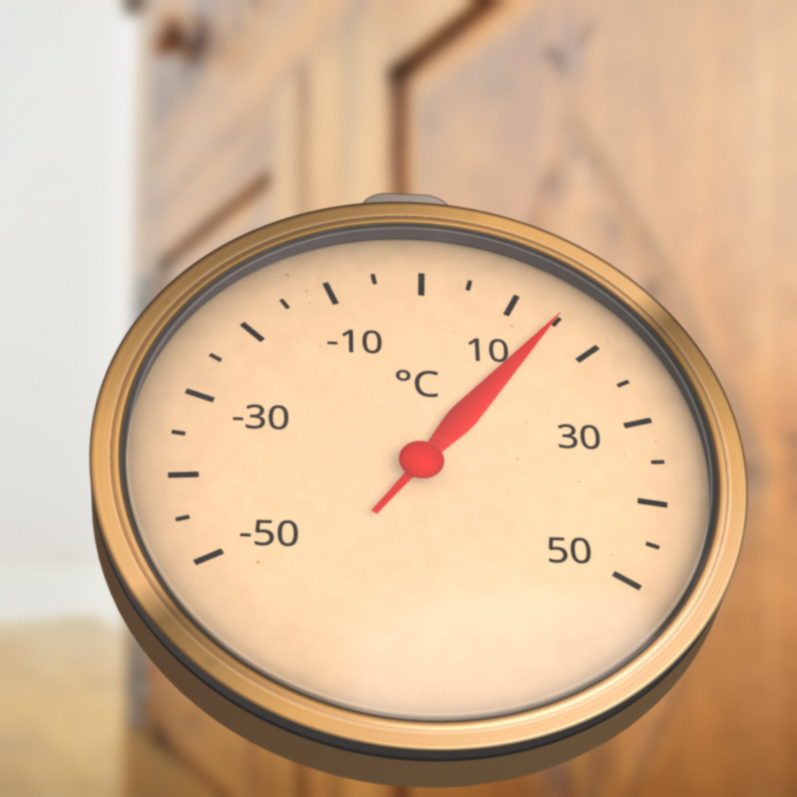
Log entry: 15; °C
